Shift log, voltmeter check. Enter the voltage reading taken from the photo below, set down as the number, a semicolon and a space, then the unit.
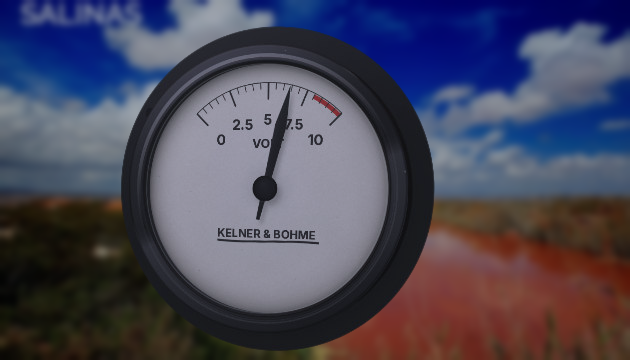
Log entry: 6.5; V
